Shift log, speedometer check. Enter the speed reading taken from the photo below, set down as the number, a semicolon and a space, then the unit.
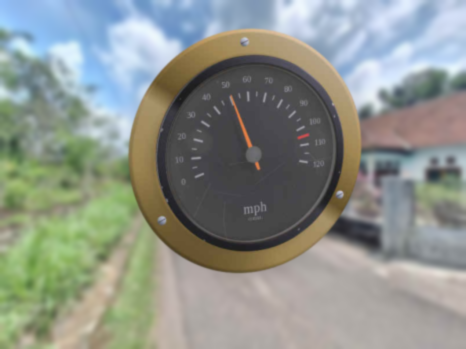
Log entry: 50; mph
